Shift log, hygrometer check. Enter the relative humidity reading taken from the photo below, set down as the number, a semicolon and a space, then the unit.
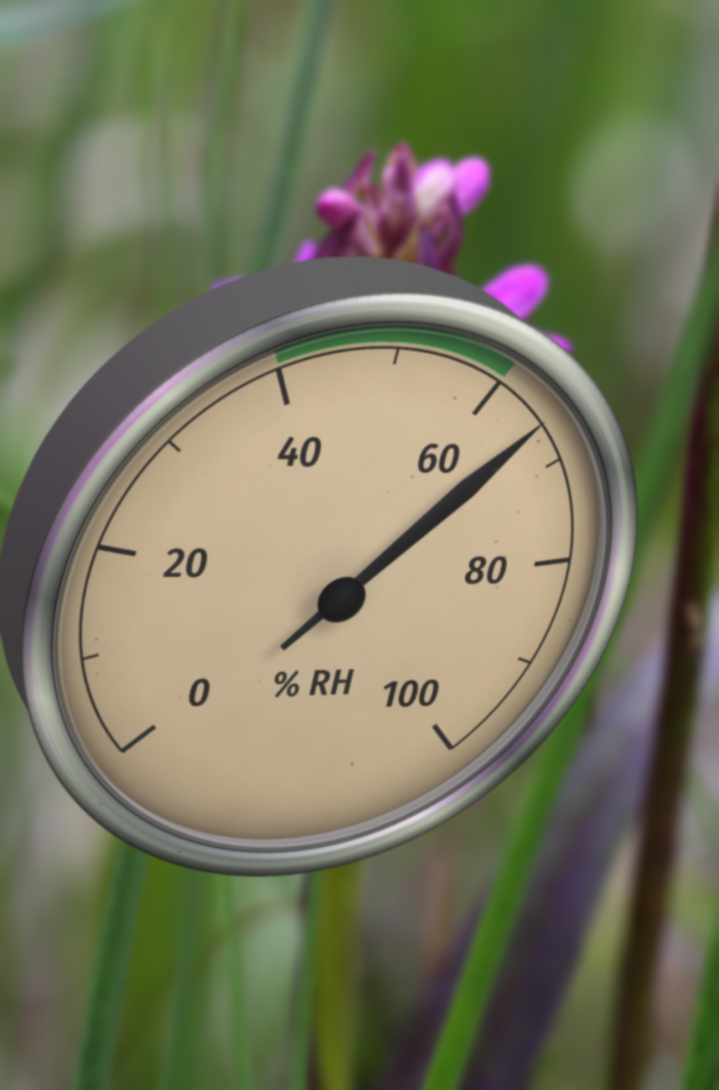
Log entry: 65; %
